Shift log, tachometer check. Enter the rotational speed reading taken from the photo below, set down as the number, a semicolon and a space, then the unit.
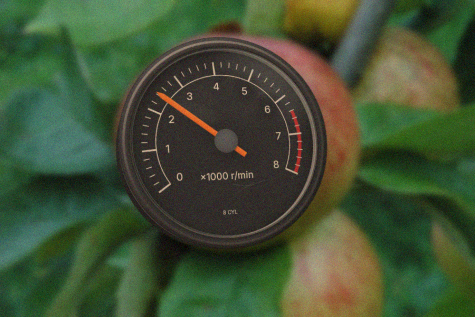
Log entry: 2400; rpm
